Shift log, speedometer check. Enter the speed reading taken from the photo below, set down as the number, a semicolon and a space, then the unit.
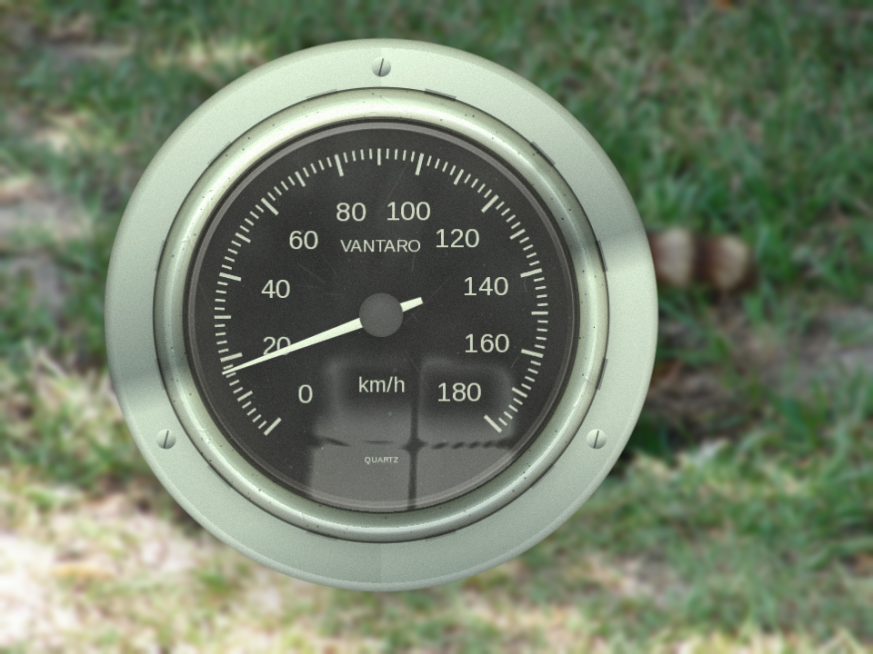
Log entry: 17; km/h
